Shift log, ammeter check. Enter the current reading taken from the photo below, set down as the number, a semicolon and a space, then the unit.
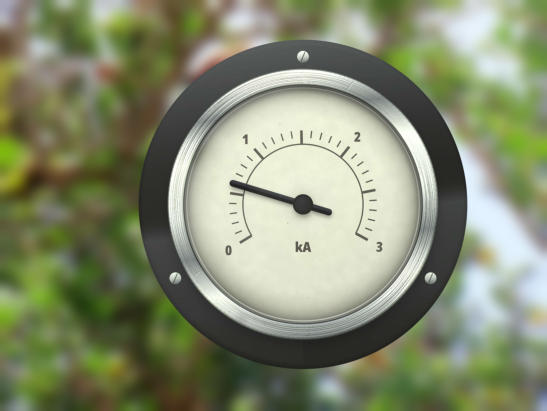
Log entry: 0.6; kA
